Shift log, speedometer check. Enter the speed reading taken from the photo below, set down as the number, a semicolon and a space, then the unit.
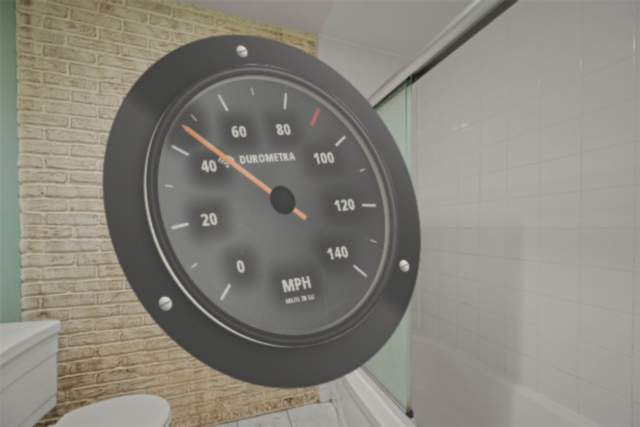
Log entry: 45; mph
